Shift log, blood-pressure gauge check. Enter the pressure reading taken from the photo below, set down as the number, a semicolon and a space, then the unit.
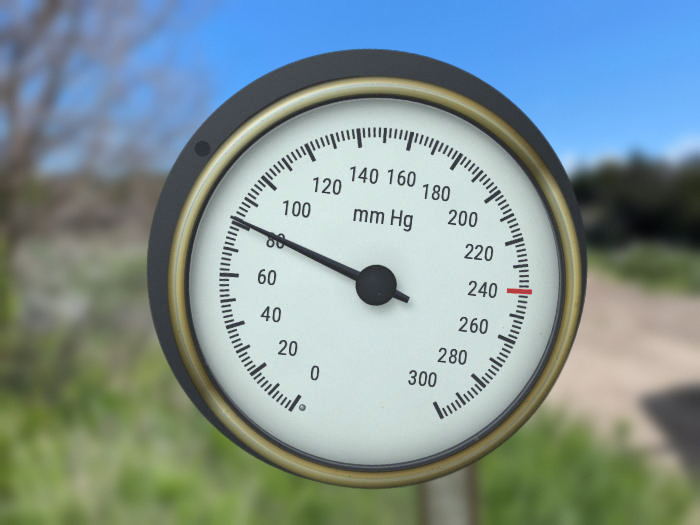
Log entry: 82; mmHg
